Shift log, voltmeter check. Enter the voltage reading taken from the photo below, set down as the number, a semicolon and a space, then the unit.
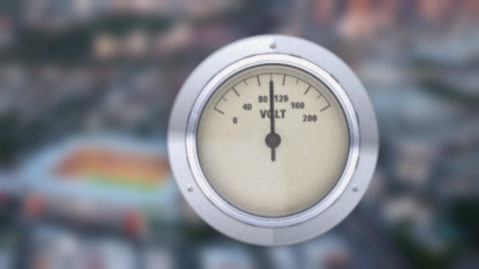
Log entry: 100; V
